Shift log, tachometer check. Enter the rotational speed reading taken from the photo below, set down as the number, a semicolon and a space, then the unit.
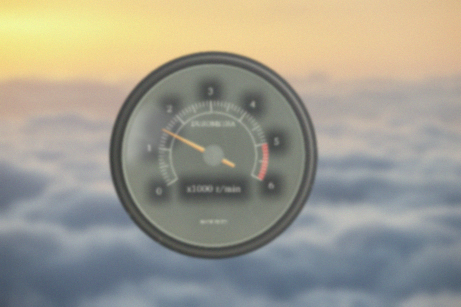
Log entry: 1500; rpm
